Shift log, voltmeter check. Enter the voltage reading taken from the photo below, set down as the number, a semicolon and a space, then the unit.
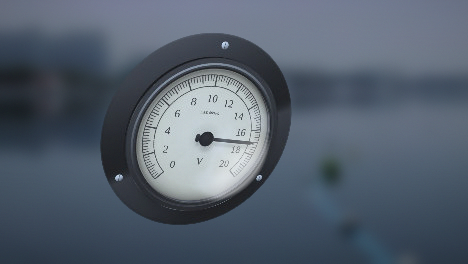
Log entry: 17; V
